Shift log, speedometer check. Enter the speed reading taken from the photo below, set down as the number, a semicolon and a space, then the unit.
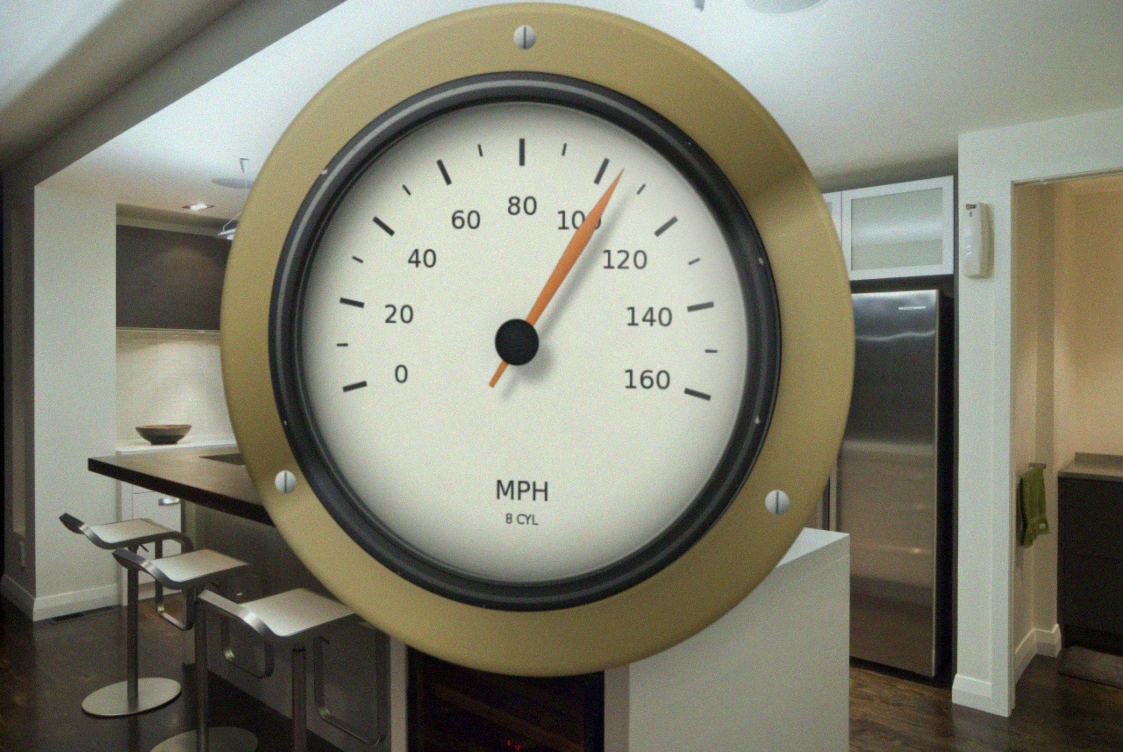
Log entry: 105; mph
